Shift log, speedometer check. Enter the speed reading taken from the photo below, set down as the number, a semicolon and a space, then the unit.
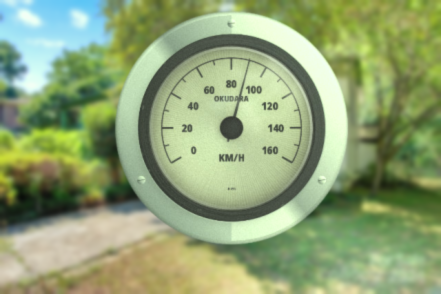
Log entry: 90; km/h
